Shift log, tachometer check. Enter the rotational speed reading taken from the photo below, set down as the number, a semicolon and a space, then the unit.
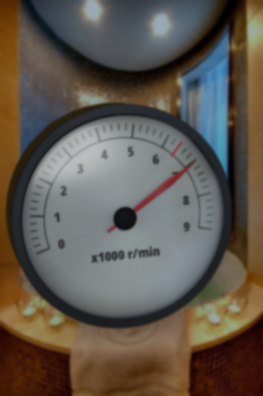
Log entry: 7000; rpm
